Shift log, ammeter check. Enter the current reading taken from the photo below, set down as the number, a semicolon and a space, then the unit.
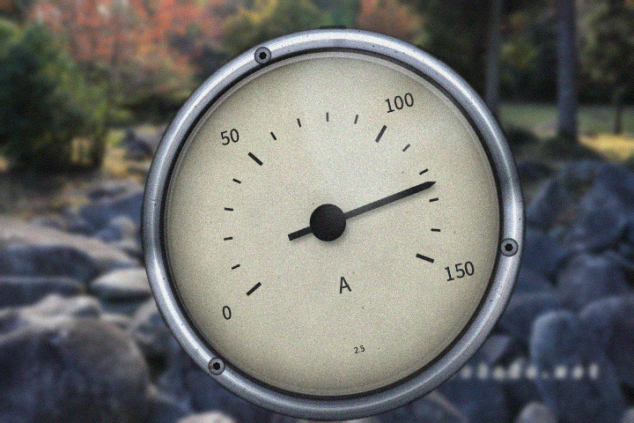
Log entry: 125; A
